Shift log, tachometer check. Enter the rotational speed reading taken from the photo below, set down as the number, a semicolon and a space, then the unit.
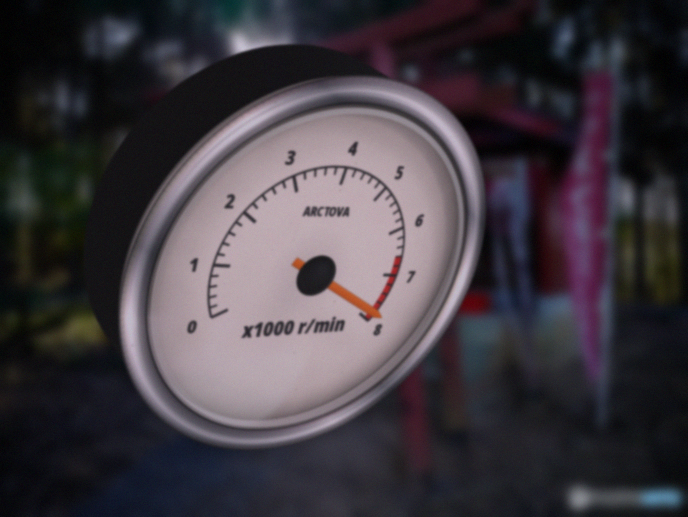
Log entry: 7800; rpm
